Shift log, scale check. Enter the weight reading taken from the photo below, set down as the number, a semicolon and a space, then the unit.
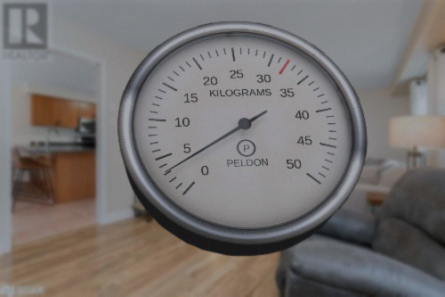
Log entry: 3; kg
